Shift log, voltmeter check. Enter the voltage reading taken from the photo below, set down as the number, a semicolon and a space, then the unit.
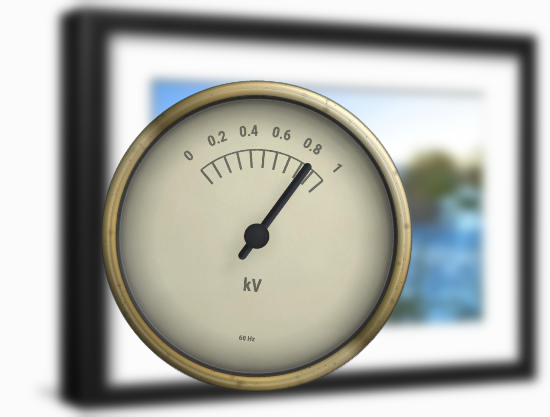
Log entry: 0.85; kV
